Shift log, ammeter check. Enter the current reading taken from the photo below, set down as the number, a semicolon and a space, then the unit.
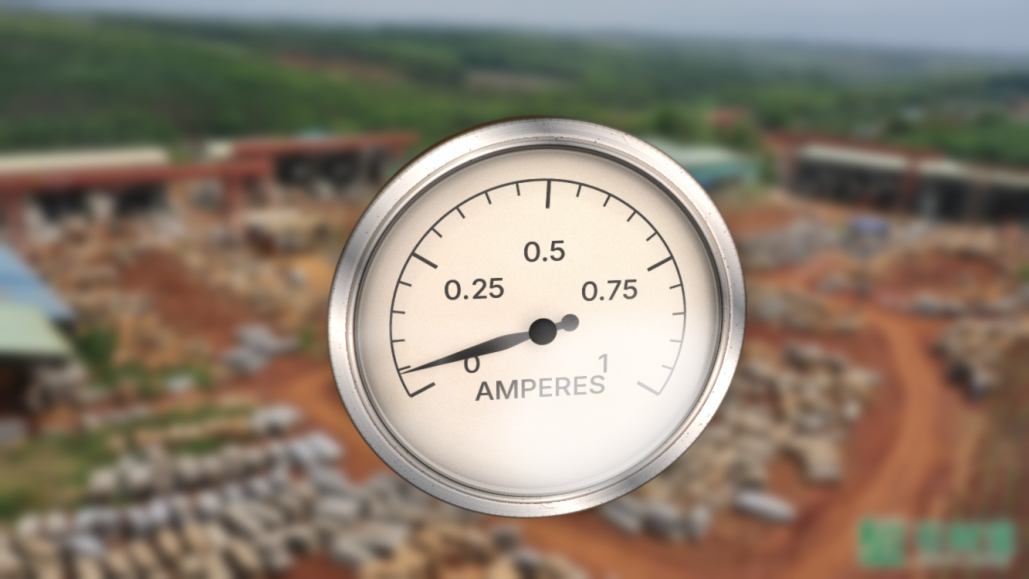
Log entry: 0.05; A
